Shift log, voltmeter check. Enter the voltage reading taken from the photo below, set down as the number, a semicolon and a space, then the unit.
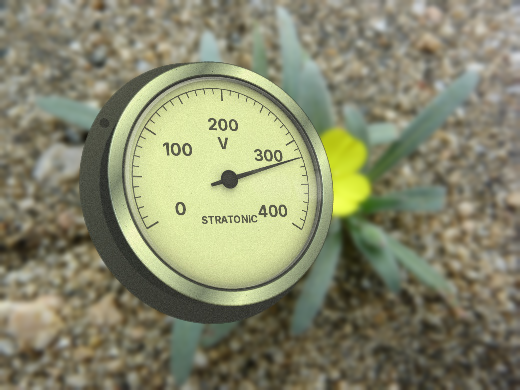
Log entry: 320; V
